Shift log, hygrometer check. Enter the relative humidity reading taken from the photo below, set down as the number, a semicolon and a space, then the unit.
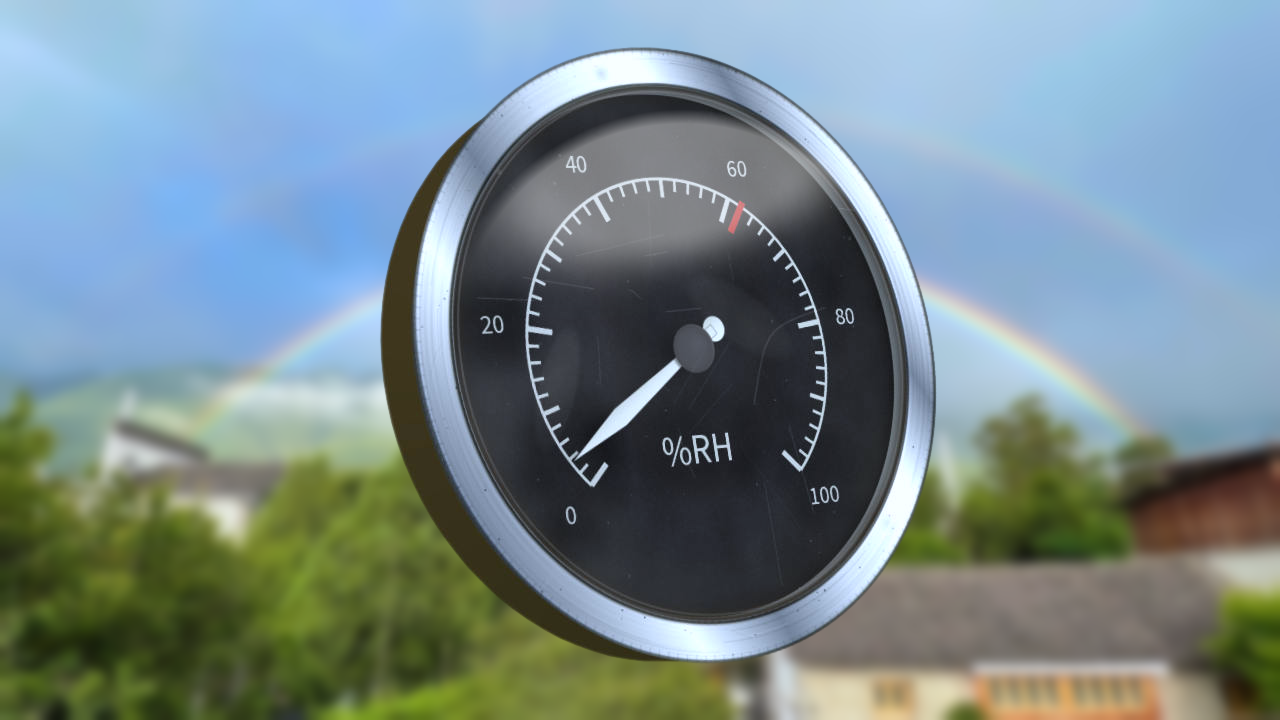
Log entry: 4; %
